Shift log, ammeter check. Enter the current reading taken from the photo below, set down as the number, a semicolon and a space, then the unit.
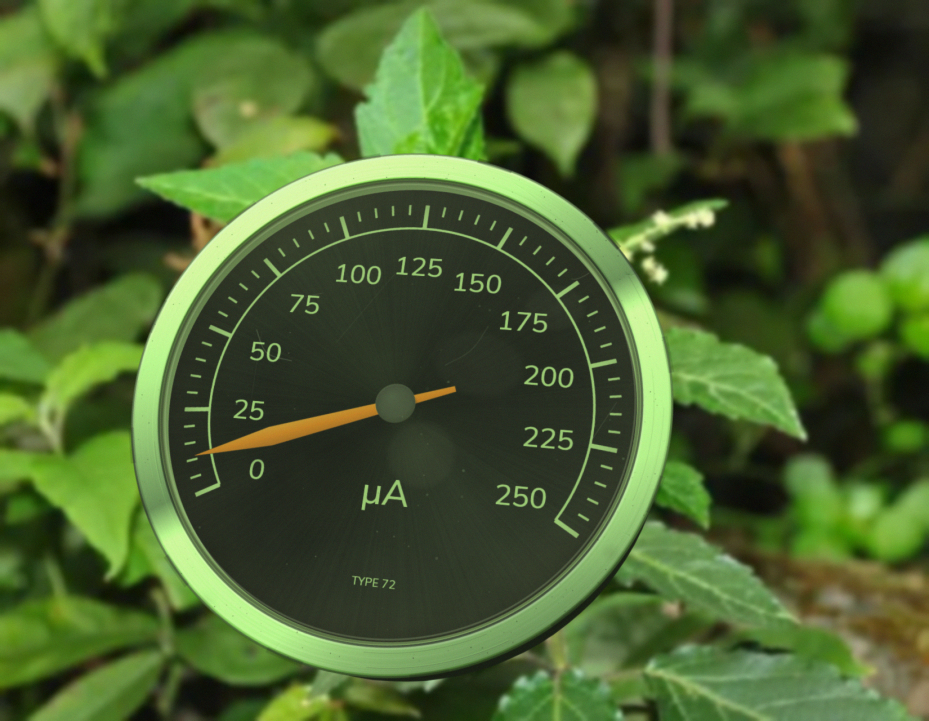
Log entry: 10; µA
